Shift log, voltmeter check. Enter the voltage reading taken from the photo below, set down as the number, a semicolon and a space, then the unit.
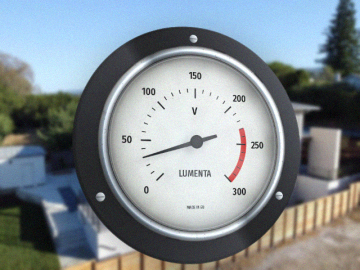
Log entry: 30; V
